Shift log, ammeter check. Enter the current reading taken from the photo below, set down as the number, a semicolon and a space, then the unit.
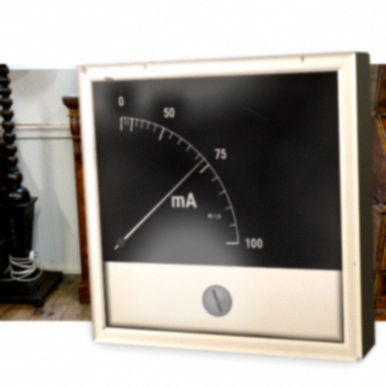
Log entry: 72.5; mA
